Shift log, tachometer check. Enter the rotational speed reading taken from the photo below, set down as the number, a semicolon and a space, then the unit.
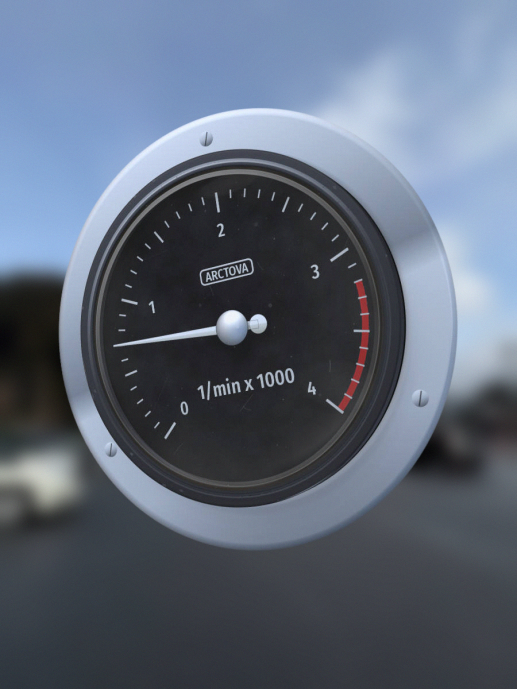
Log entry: 700; rpm
